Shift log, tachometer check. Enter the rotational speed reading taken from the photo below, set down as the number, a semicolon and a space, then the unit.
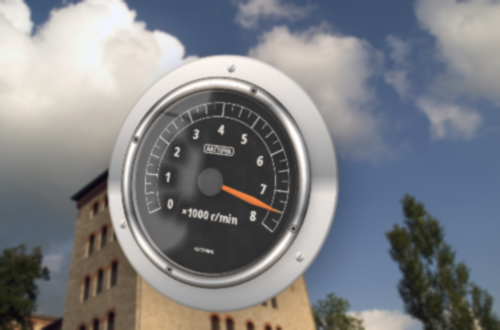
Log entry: 7500; rpm
